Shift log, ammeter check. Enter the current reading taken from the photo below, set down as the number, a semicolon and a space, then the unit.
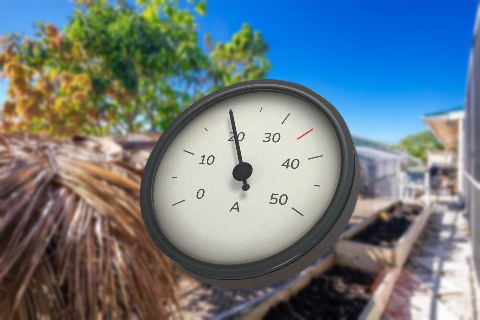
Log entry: 20; A
